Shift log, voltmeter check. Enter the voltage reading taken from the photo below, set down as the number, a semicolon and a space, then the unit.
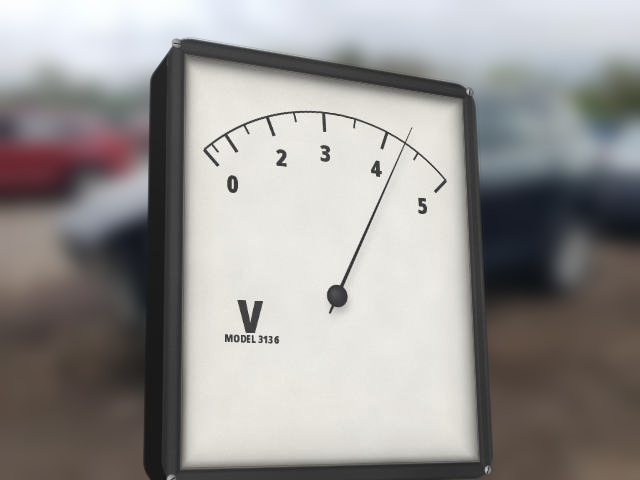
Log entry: 4.25; V
